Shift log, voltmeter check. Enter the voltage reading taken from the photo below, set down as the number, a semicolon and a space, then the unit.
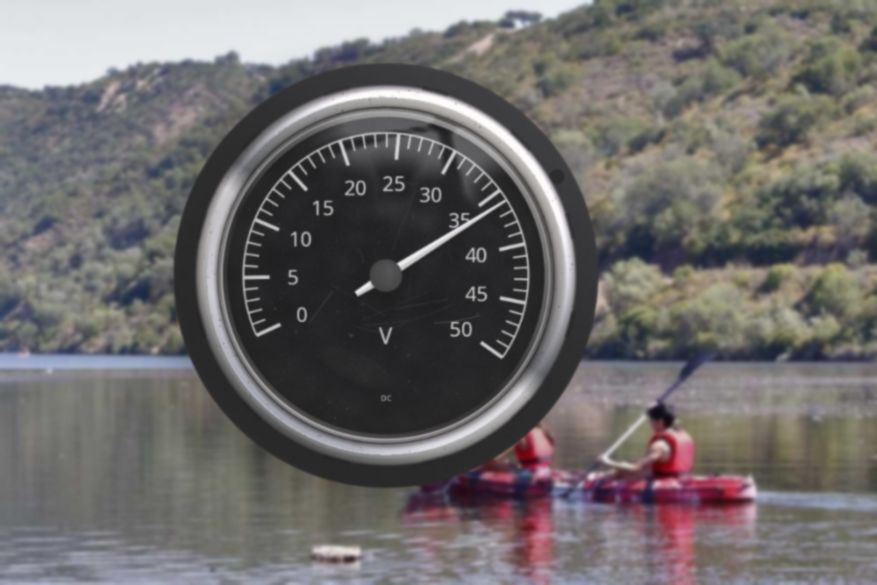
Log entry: 36; V
